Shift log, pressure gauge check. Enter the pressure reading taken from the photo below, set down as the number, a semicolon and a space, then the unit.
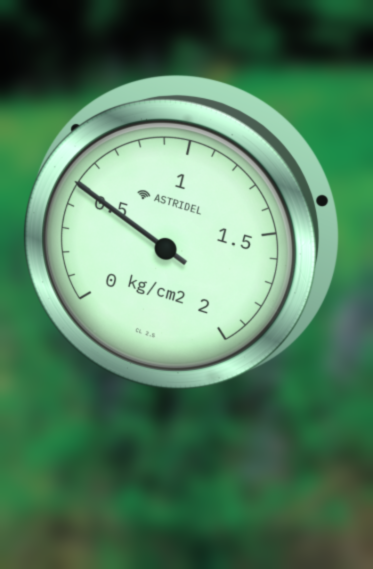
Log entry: 0.5; kg/cm²
